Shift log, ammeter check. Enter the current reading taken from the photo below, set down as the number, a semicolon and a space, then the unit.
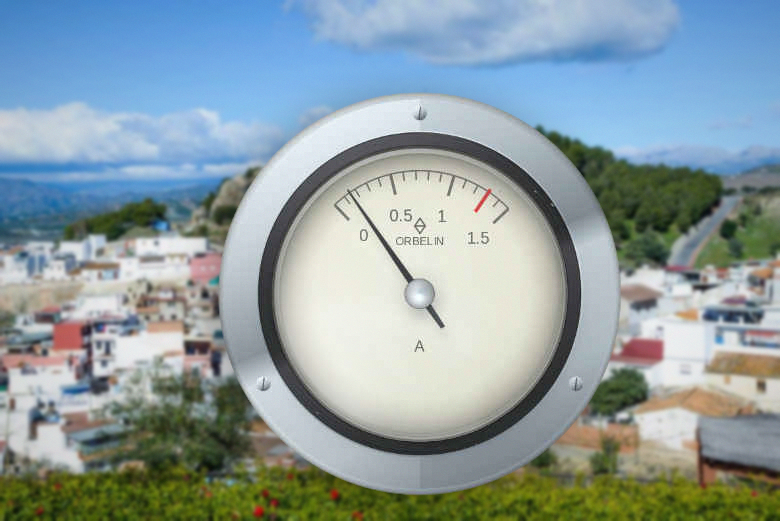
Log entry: 0.15; A
